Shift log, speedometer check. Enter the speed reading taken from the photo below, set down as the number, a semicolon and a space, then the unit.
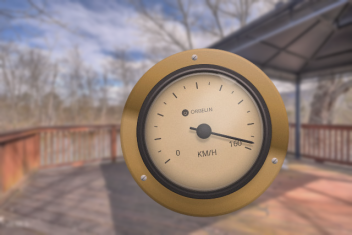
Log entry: 155; km/h
